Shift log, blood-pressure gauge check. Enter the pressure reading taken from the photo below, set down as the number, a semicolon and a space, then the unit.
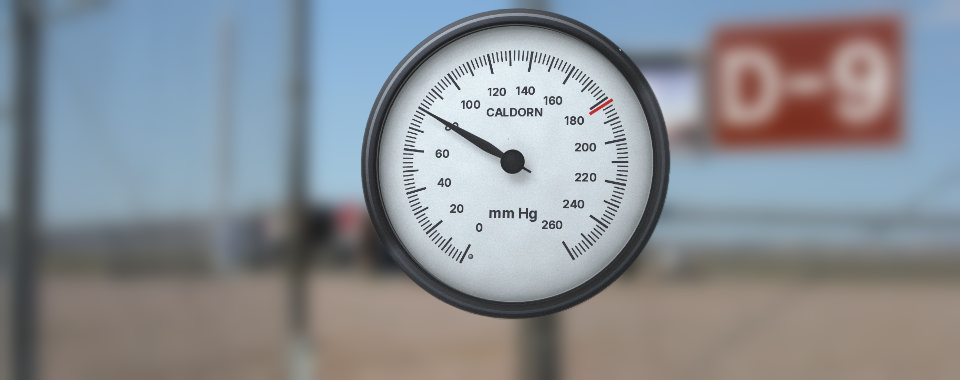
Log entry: 80; mmHg
